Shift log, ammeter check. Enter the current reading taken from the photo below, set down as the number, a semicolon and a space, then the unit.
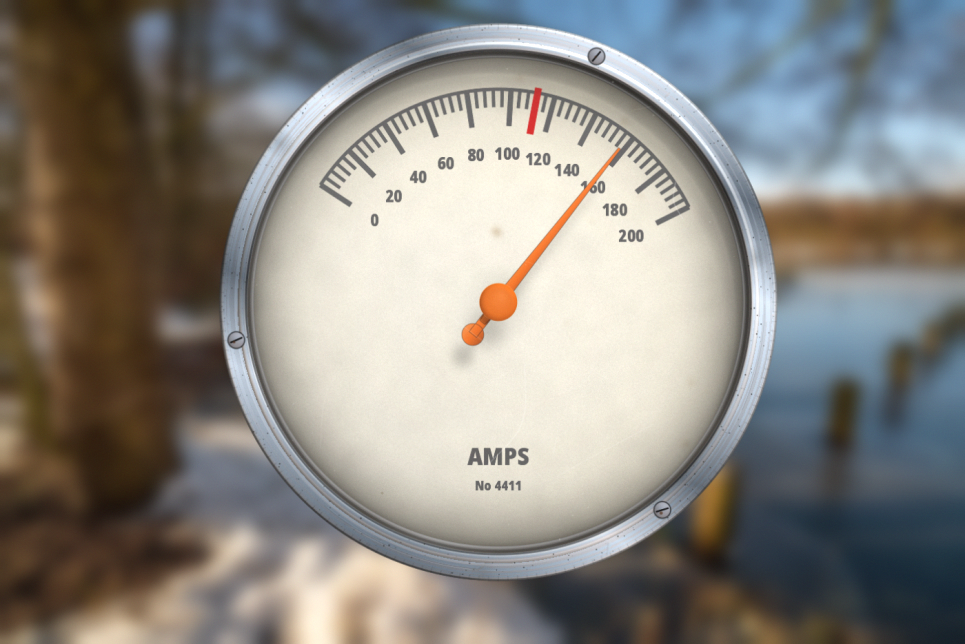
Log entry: 158; A
